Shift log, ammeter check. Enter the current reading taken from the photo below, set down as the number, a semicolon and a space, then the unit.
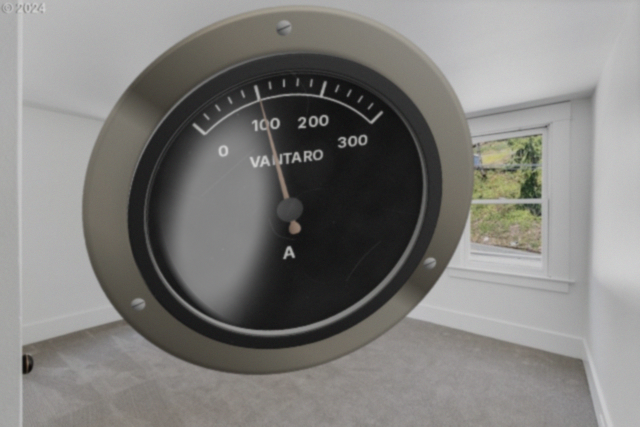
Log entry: 100; A
